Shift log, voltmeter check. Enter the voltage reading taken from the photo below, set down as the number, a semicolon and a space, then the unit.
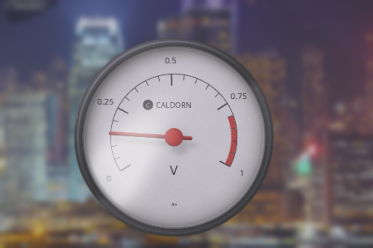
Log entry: 0.15; V
